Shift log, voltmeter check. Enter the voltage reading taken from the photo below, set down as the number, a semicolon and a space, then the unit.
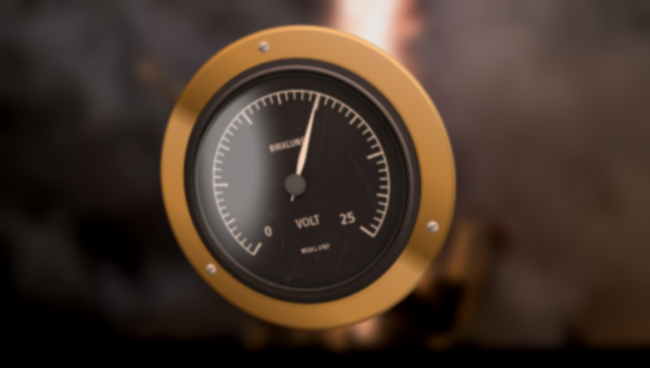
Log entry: 15; V
